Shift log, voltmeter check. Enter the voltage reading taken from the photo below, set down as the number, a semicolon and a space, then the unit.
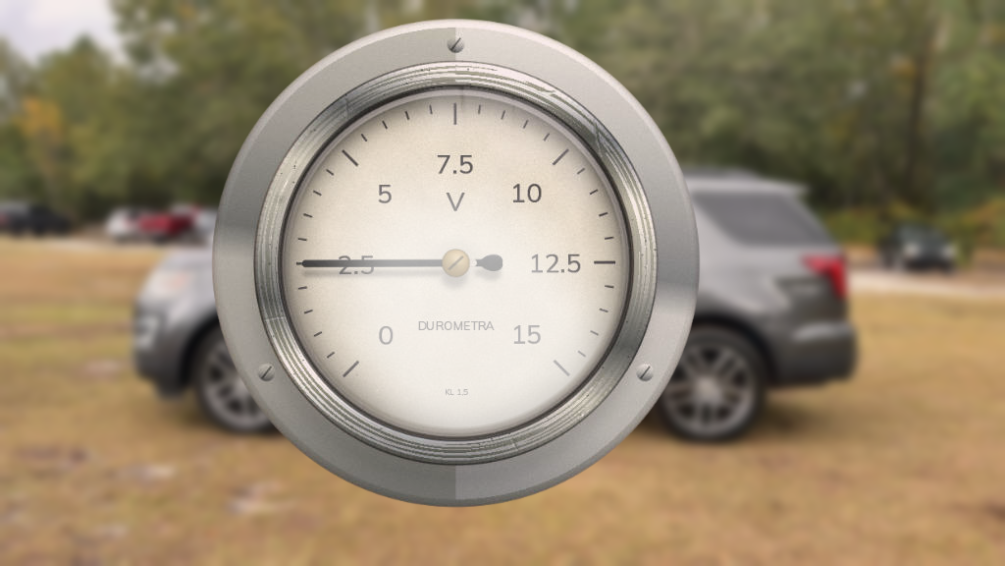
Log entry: 2.5; V
